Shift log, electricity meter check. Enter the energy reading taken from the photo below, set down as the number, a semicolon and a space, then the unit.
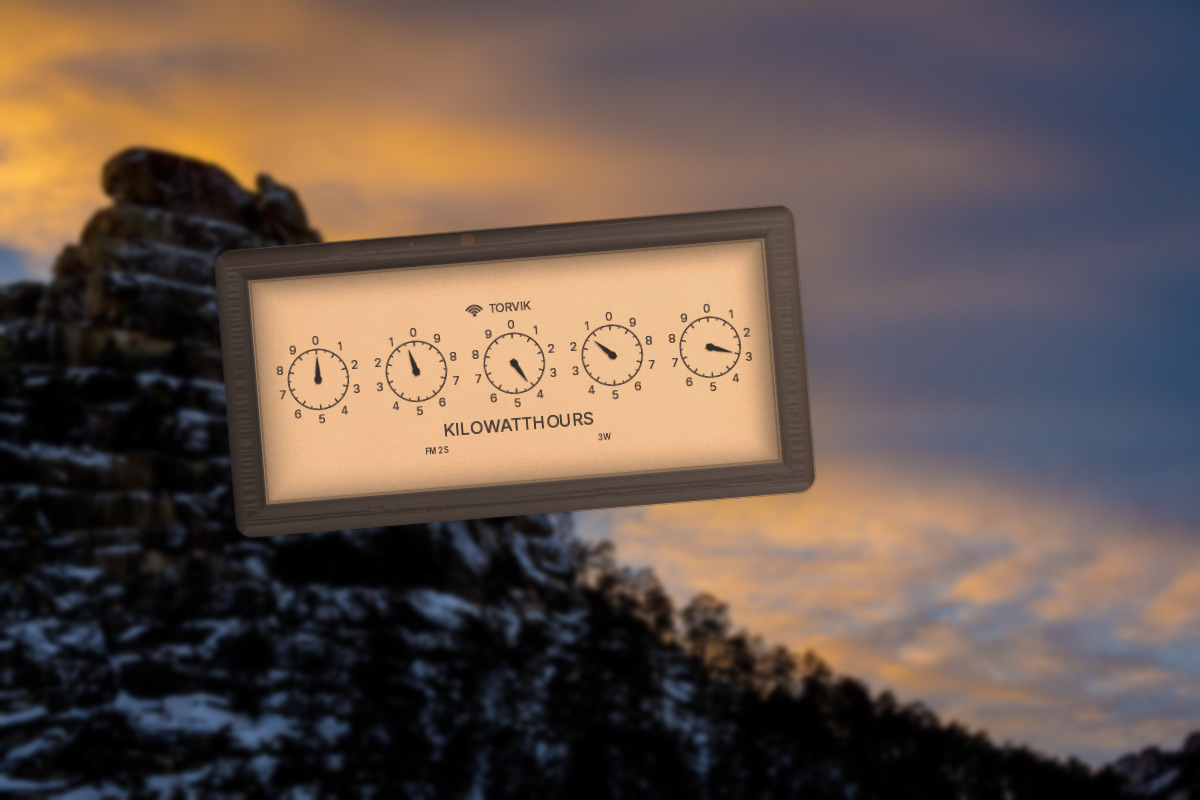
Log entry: 413; kWh
